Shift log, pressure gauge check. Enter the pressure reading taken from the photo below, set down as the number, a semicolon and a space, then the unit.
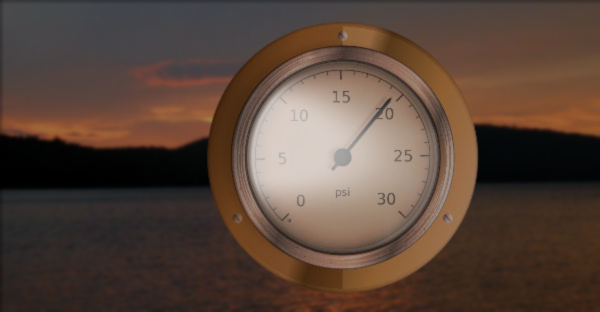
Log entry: 19.5; psi
